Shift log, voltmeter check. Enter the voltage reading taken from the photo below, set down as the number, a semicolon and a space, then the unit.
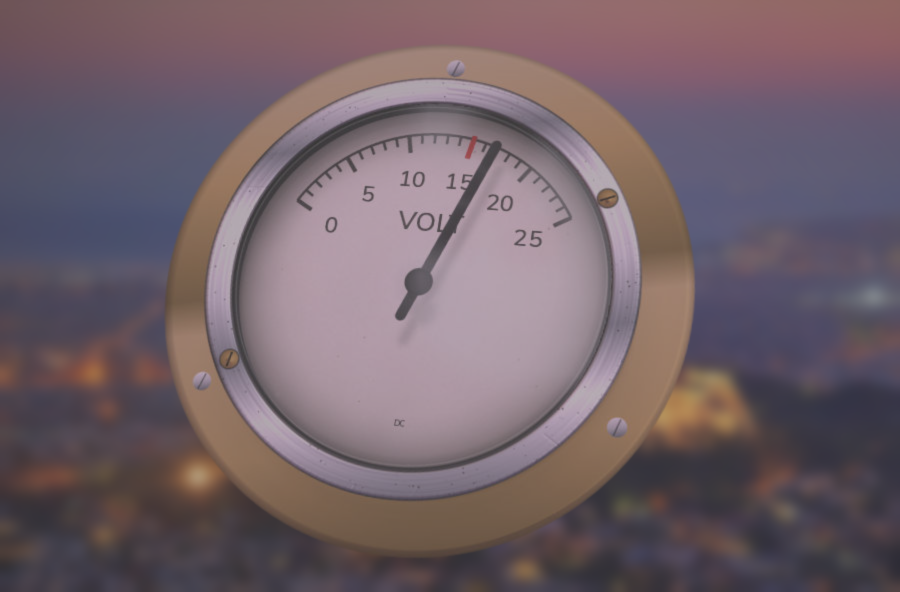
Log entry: 17; V
